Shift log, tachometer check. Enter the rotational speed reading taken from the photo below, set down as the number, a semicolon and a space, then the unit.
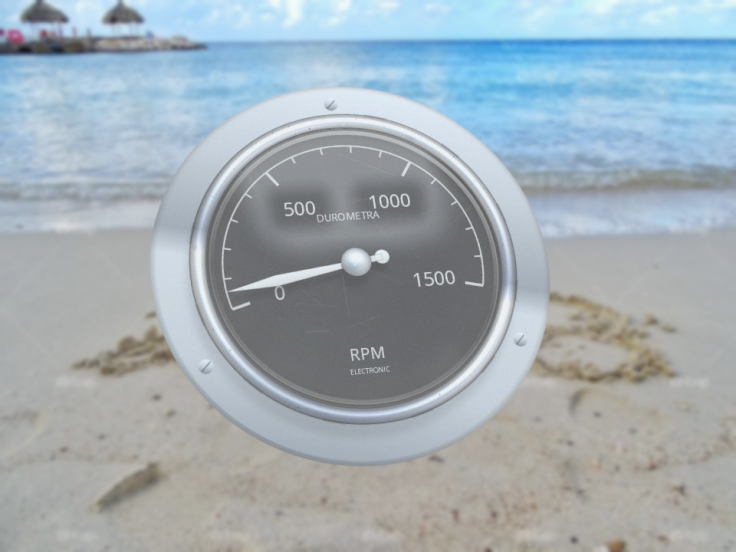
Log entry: 50; rpm
